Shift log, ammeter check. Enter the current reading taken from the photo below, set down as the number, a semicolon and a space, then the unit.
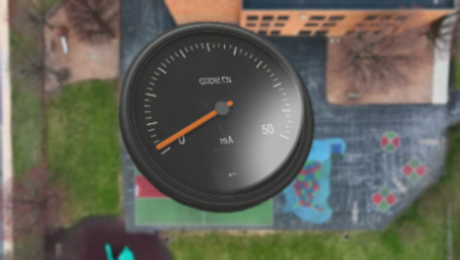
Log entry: 1; mA
